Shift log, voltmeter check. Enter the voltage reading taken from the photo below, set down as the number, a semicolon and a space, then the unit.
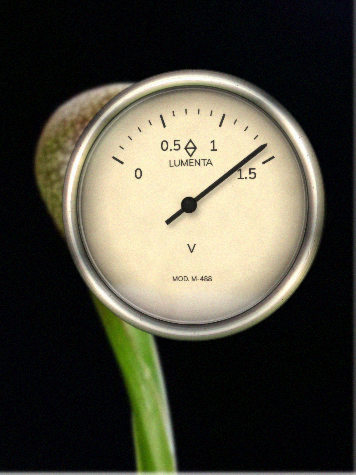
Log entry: 1.4; V
